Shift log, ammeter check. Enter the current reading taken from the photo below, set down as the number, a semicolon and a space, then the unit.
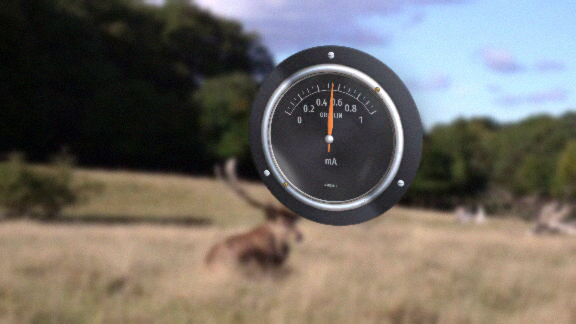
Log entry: 0.55; mA
